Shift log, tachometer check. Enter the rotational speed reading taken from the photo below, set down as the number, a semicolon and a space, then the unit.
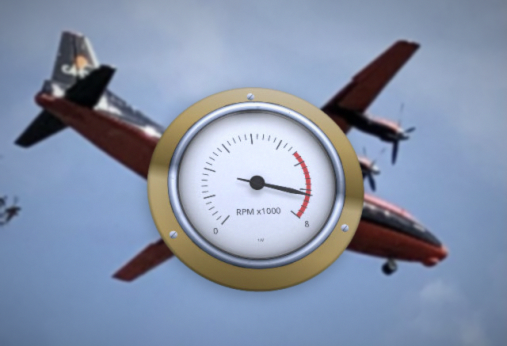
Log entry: 7200; rpm
